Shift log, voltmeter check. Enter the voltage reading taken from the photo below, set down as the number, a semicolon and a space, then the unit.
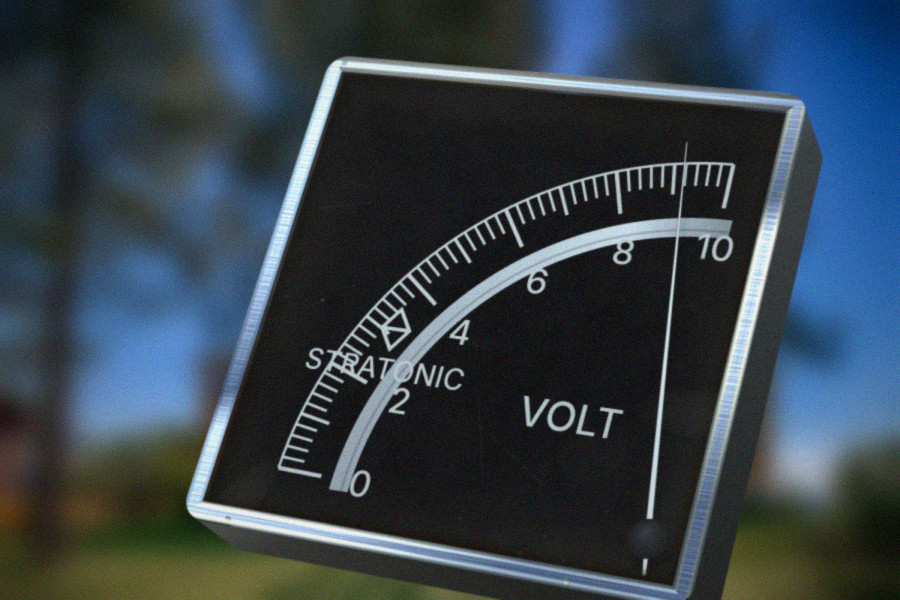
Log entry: 9.2; V
